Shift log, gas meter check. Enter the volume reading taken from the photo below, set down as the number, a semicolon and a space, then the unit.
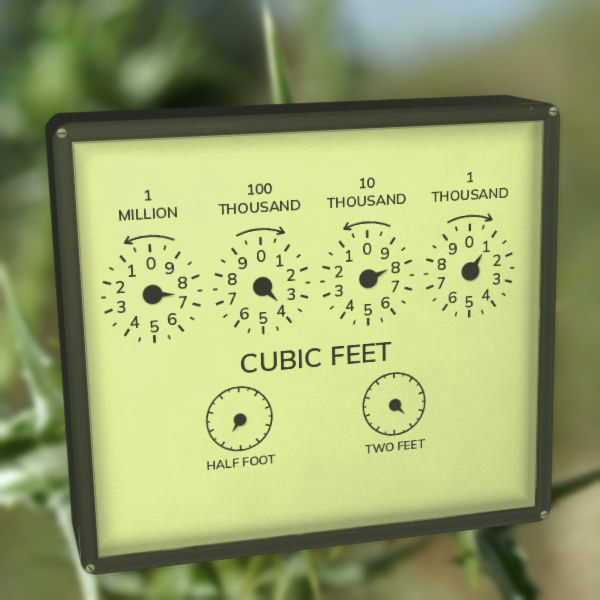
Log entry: 738100; ft³
